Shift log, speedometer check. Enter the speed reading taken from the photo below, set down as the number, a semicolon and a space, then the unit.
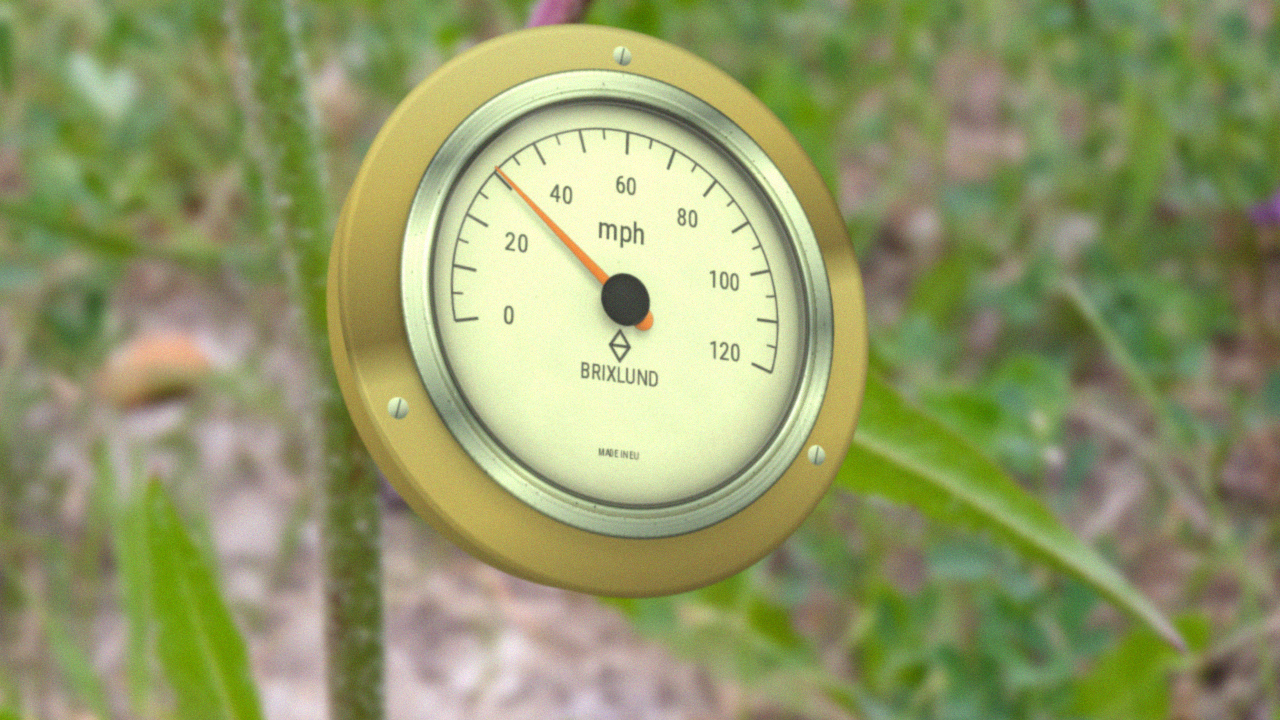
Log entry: 30; mph
